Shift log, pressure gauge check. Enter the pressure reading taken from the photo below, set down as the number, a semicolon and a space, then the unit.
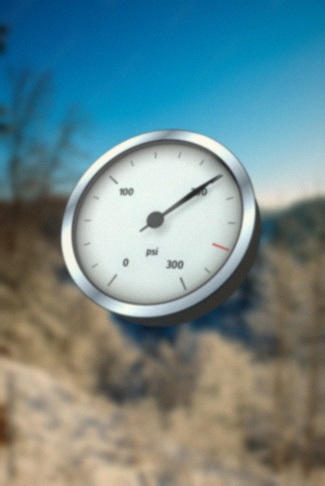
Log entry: 200; psi
